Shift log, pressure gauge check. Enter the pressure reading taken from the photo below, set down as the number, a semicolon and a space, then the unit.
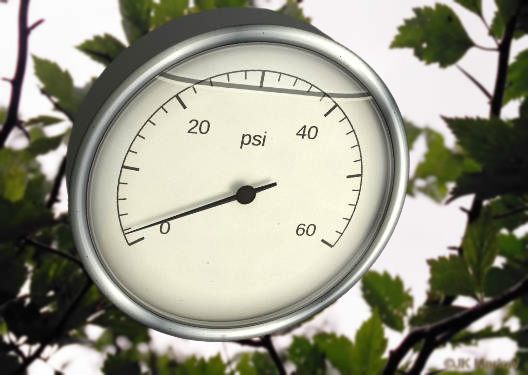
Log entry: 2; psi
